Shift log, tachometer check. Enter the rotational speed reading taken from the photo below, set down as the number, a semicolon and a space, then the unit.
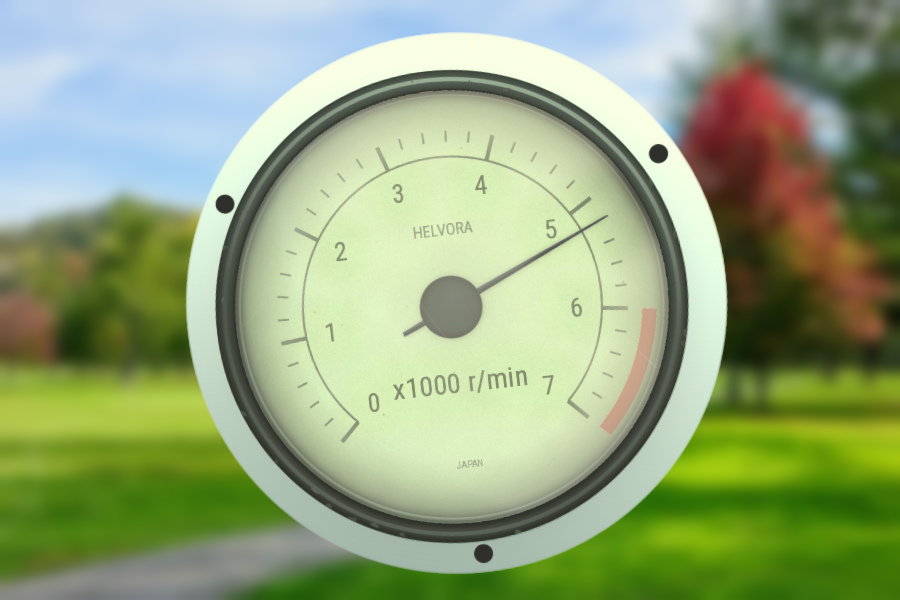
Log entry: 5200; rpm
